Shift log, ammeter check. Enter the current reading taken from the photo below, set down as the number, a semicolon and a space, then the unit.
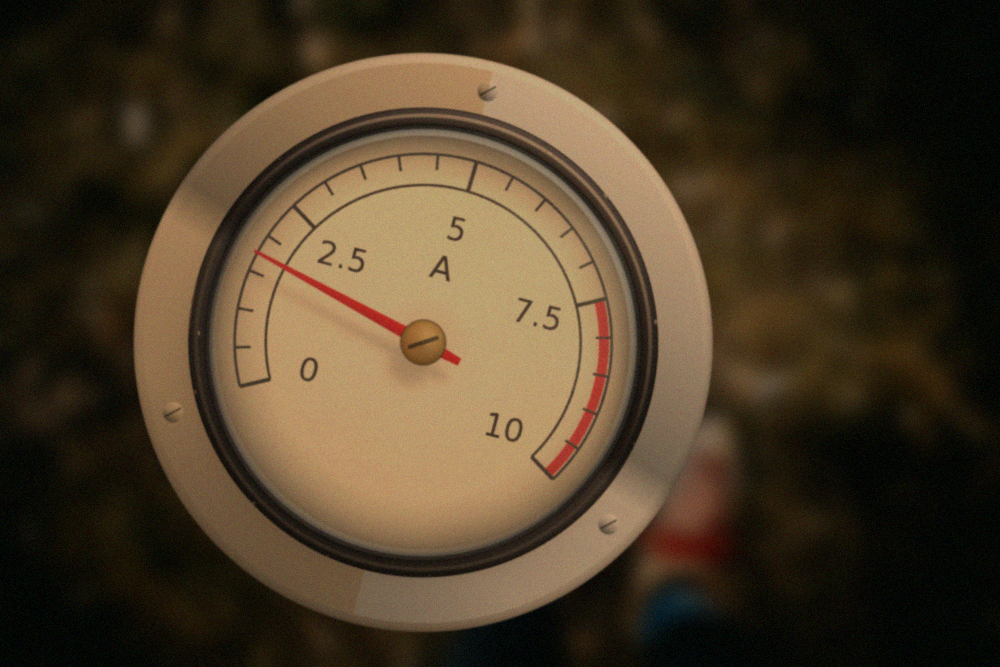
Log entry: 1.75; A
